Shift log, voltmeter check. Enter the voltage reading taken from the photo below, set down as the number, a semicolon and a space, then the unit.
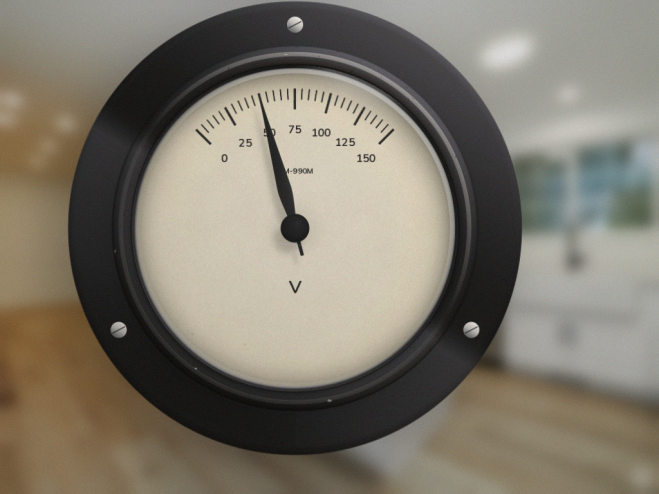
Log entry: 50; V
